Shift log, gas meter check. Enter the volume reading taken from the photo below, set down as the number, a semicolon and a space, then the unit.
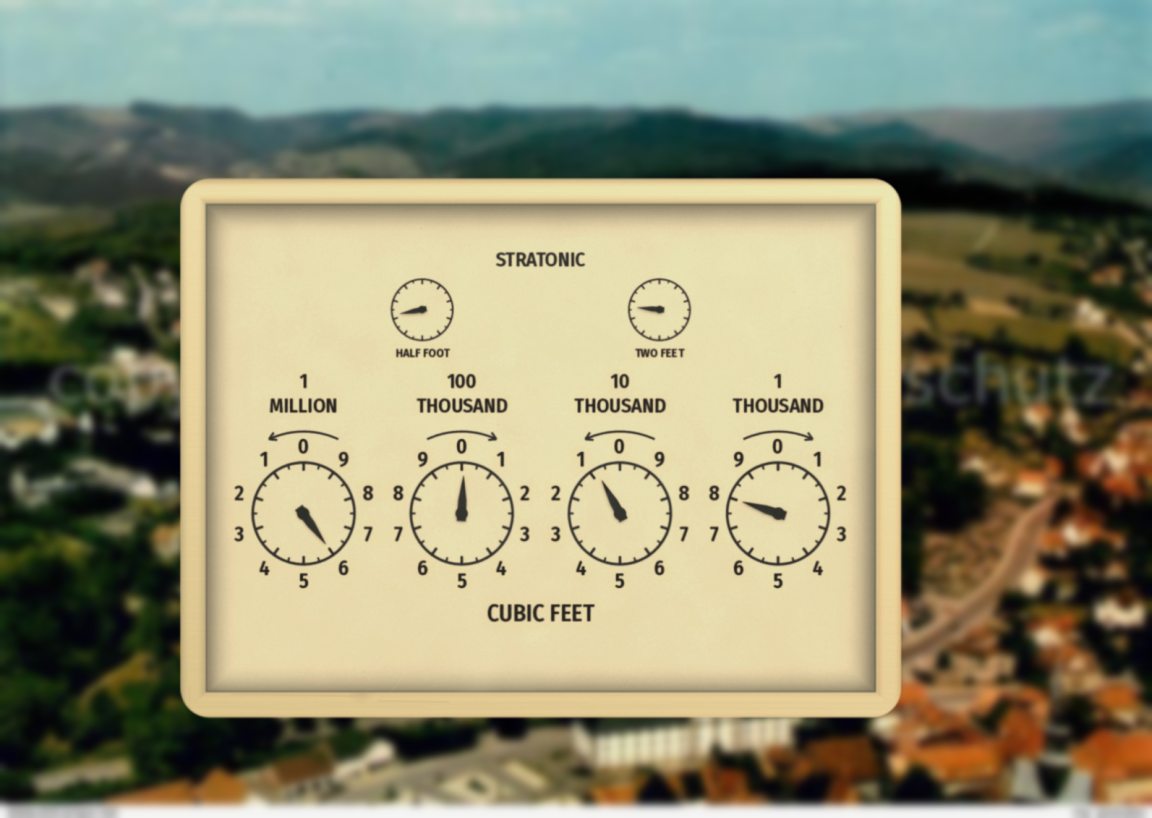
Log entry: 600800; ft³
